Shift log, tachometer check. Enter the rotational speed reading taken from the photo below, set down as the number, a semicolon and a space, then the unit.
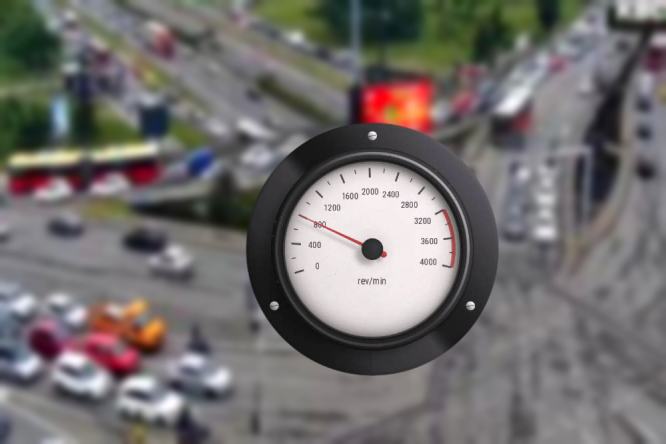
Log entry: 800; rpm
